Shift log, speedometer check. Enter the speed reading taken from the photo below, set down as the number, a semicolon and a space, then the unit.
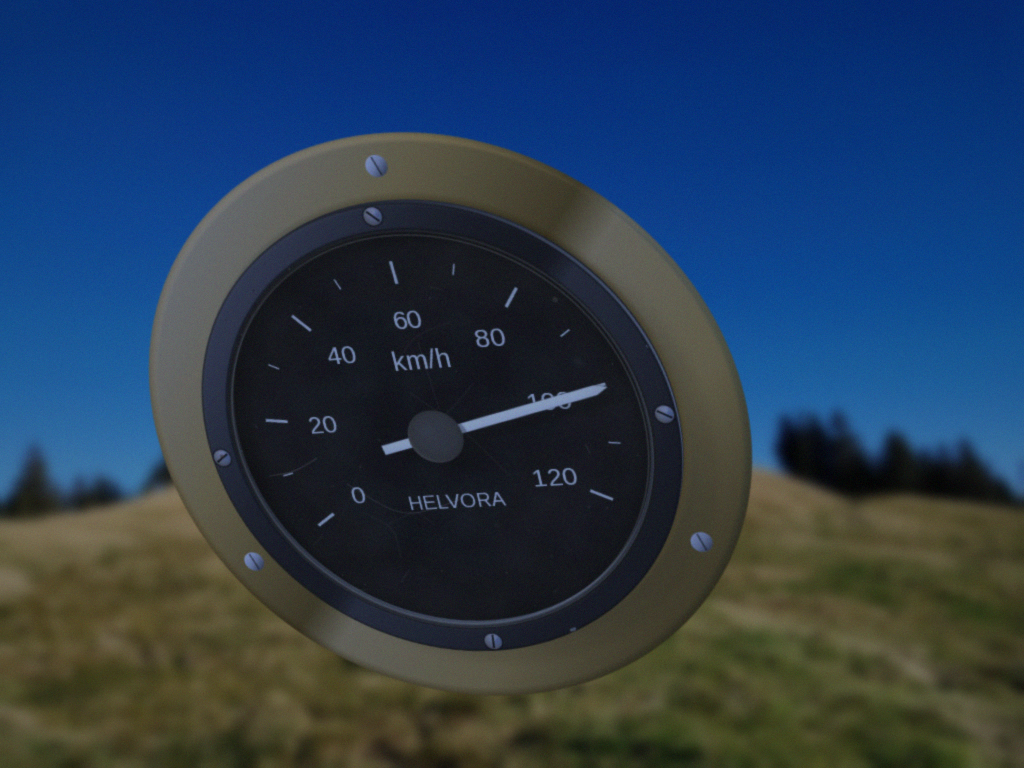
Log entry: 100; km/h
